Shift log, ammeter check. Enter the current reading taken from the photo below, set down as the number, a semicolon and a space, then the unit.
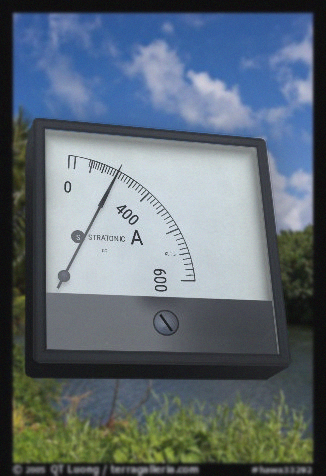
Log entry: 300; A
